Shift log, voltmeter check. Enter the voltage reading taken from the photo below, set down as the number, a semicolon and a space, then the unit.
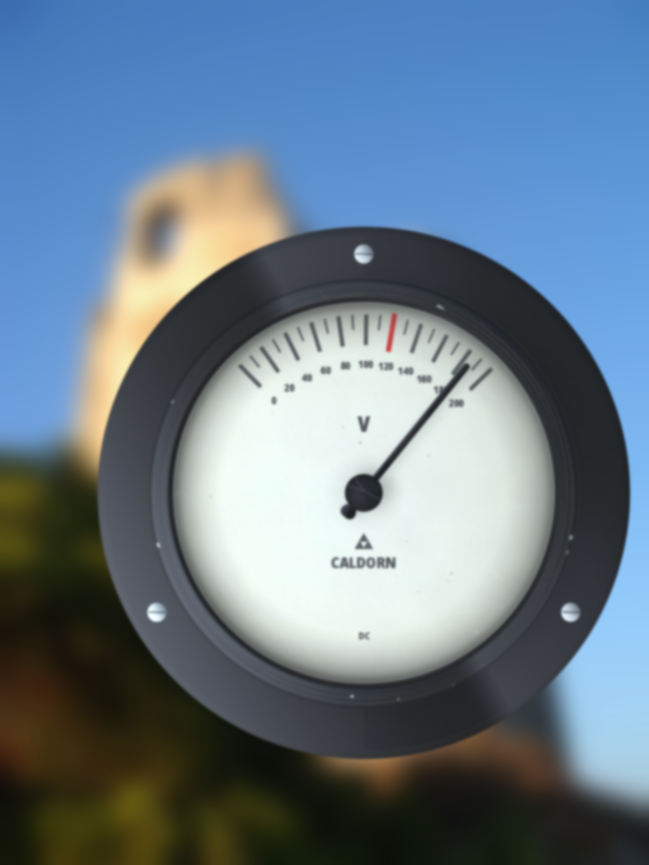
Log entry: 185; V
